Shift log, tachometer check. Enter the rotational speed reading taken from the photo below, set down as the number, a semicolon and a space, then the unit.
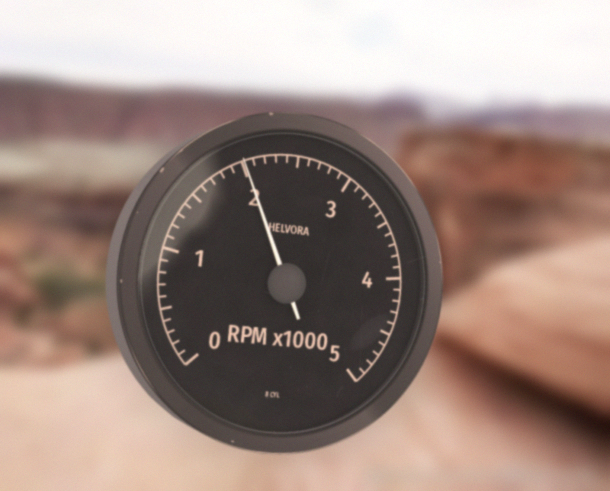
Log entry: 2000; rpm
